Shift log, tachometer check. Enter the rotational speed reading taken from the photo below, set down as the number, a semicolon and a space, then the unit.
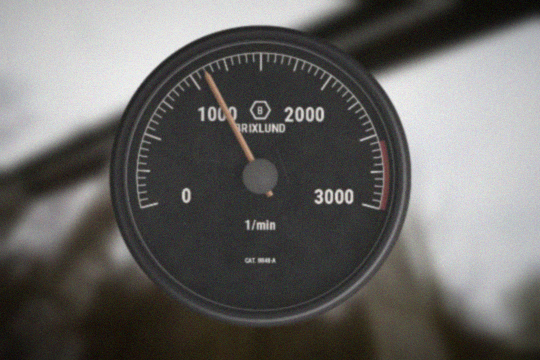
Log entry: 1100; rpm
